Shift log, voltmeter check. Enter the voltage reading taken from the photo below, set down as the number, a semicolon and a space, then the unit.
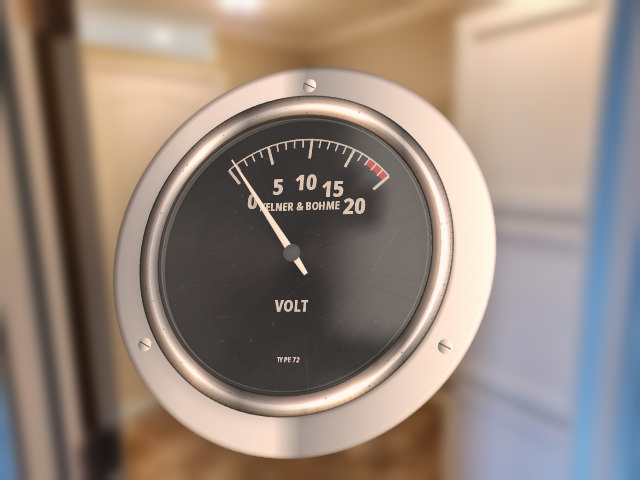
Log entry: 1; V
